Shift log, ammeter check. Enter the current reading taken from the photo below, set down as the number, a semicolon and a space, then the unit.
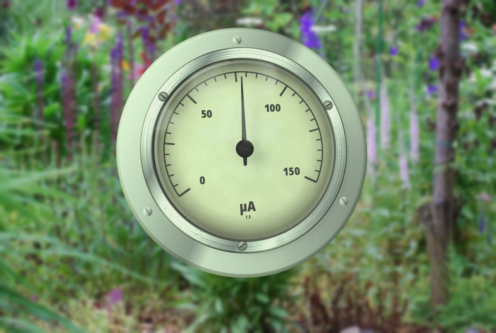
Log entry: 77.5; µA
